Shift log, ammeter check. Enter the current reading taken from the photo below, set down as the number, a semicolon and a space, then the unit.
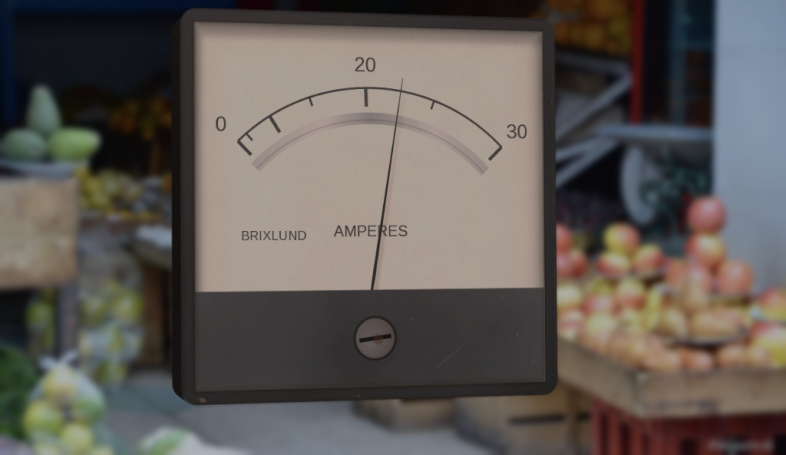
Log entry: 22.5; A
